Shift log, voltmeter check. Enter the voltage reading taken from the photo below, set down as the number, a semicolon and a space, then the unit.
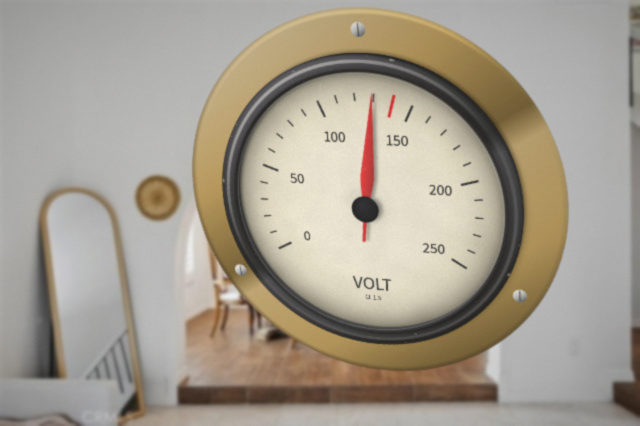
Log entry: 130; V
